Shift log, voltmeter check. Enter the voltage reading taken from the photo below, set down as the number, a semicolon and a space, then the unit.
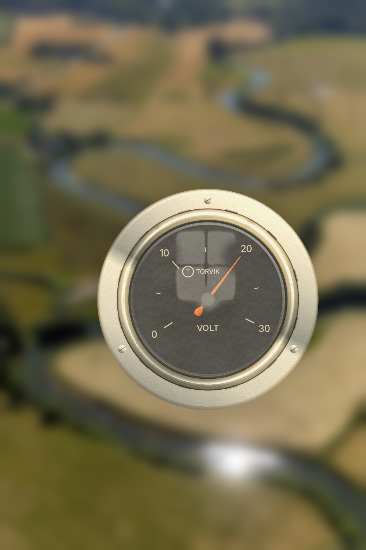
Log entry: 20; V
